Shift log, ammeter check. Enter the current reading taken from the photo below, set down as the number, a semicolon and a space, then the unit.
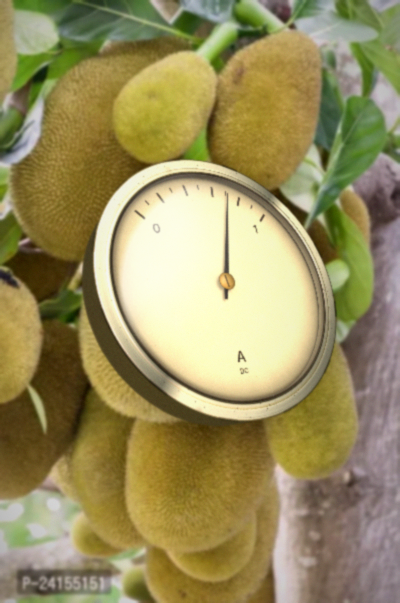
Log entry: 0.7; A
